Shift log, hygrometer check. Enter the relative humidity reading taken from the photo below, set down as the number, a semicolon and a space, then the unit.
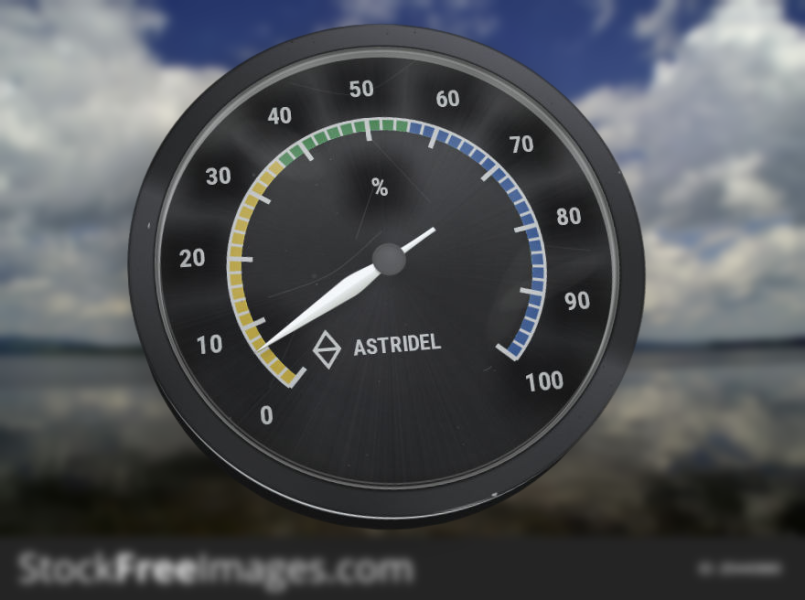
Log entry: 6; %
